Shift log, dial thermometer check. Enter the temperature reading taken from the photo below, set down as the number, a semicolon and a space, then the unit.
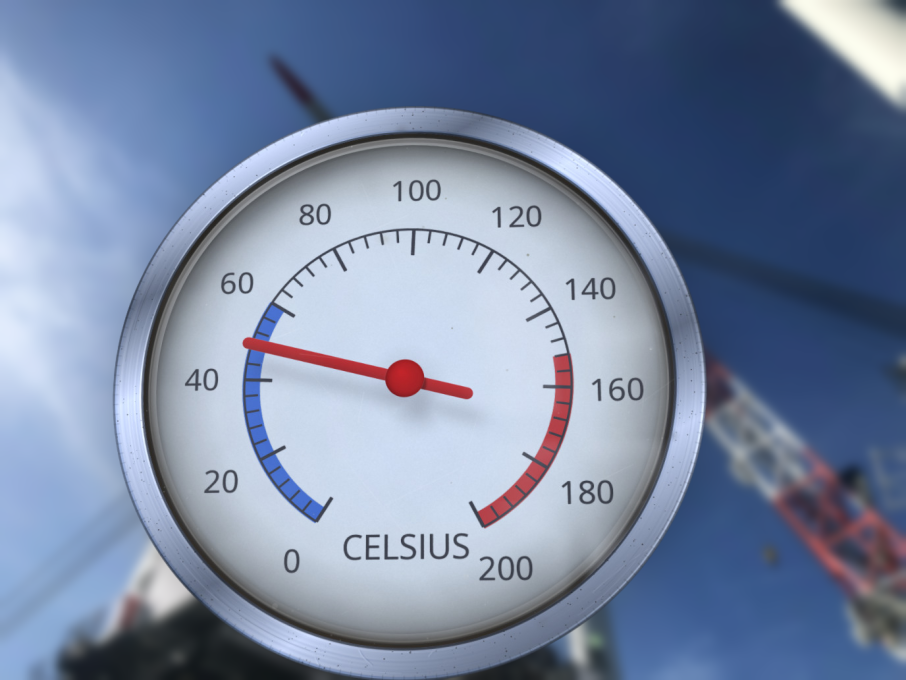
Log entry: 48; °C
